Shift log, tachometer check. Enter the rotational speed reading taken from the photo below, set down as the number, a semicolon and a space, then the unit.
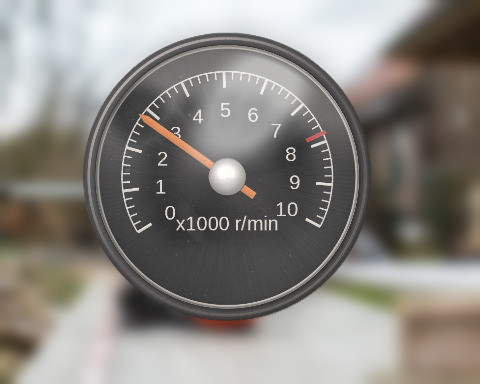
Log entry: 2800; rpm
